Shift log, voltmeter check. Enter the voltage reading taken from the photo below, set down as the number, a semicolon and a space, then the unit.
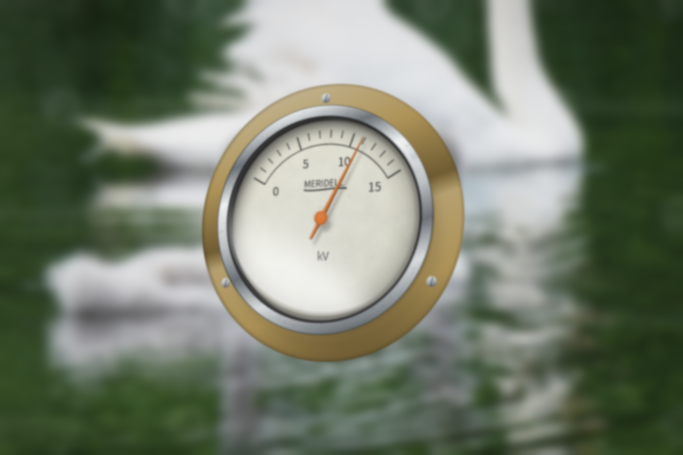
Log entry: 11; kV
